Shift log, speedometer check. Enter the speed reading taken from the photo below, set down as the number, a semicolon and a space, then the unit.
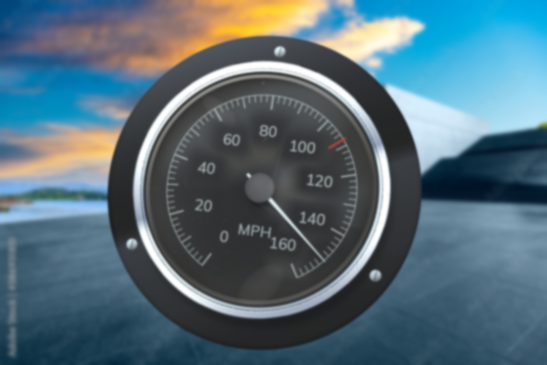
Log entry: 150; mph
